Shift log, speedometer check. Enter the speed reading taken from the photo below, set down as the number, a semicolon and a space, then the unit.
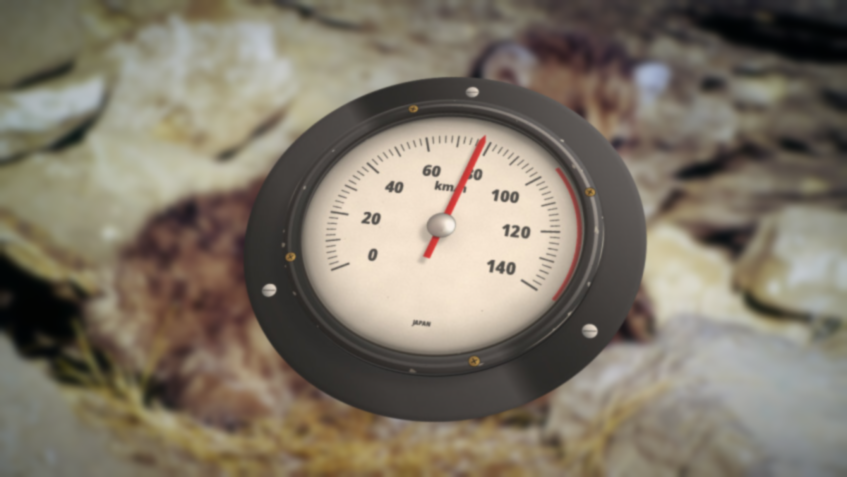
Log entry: 78; km/h
